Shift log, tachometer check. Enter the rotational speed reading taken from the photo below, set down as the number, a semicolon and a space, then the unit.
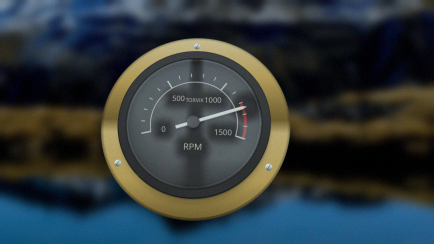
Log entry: 1250; rpm
